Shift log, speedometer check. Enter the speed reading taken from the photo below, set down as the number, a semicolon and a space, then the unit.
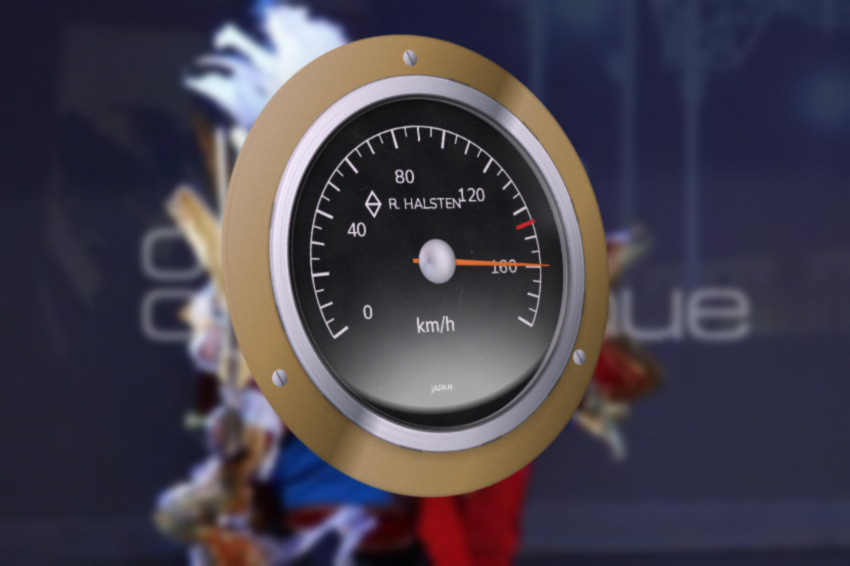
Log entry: 160; km/h
